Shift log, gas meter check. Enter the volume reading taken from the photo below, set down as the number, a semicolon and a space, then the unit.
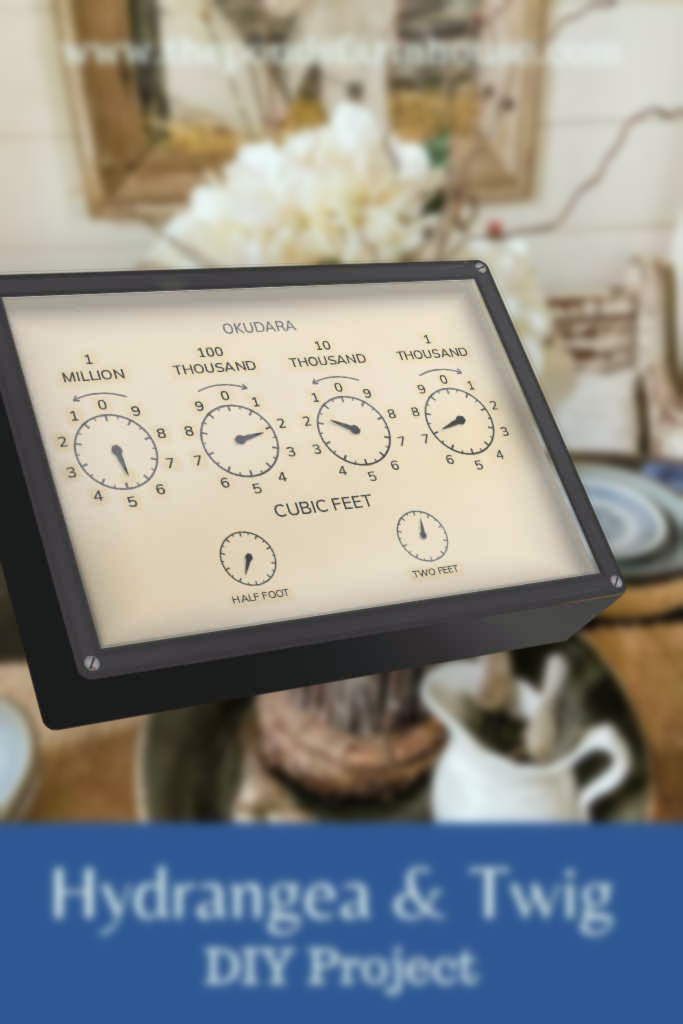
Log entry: 521700; ft³
